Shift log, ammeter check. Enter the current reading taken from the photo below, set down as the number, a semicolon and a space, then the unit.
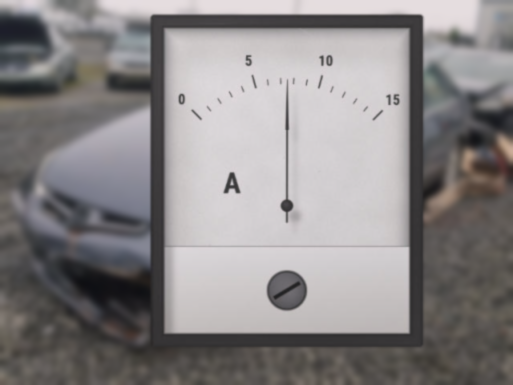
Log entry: 7.5; A
